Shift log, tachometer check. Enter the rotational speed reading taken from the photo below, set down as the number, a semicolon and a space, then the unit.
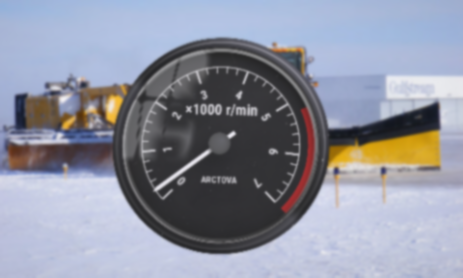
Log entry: 200; rpm
